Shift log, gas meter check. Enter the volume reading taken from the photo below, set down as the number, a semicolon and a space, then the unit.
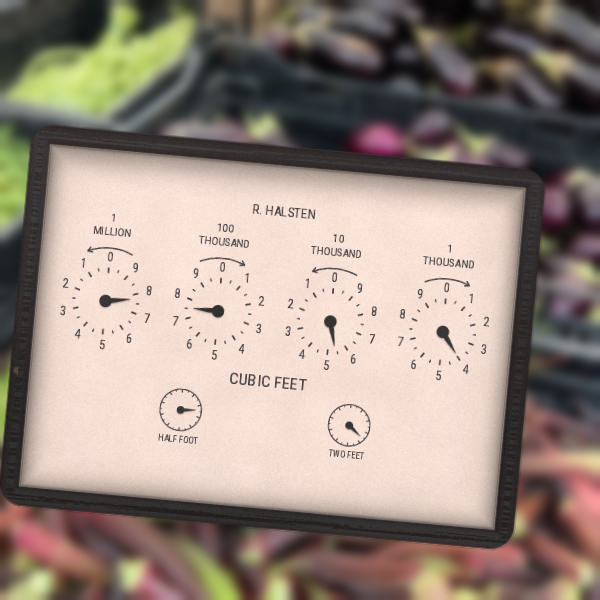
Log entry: 775400; ft³
